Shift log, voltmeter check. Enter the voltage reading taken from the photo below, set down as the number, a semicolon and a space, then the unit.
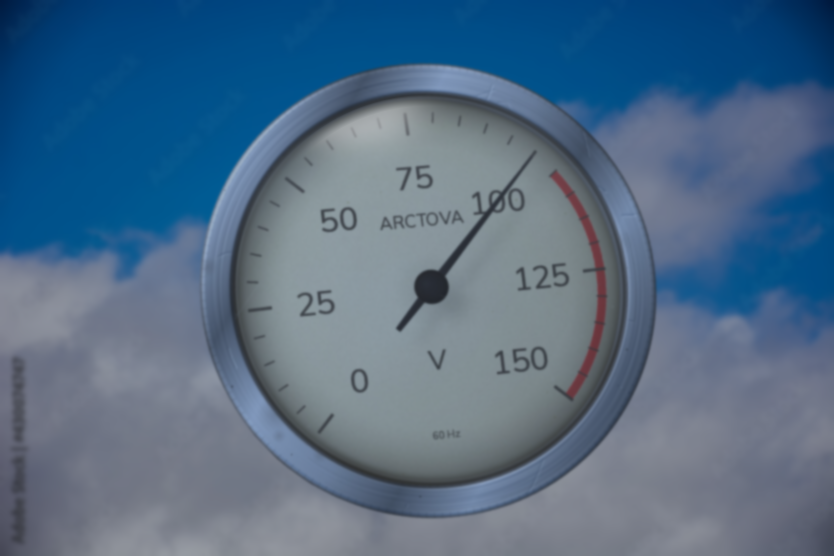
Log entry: 100; V
